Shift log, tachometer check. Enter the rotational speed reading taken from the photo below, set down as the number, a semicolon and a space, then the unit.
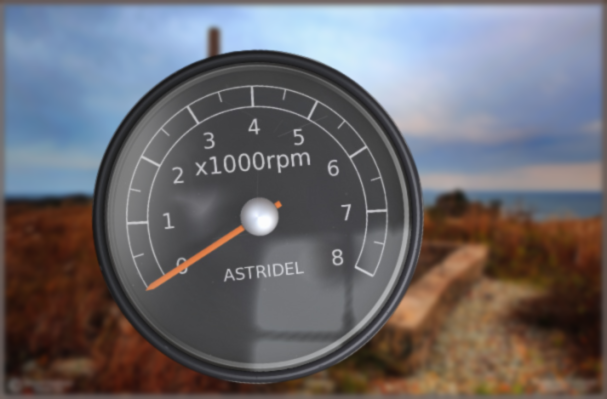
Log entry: 0; rpm
